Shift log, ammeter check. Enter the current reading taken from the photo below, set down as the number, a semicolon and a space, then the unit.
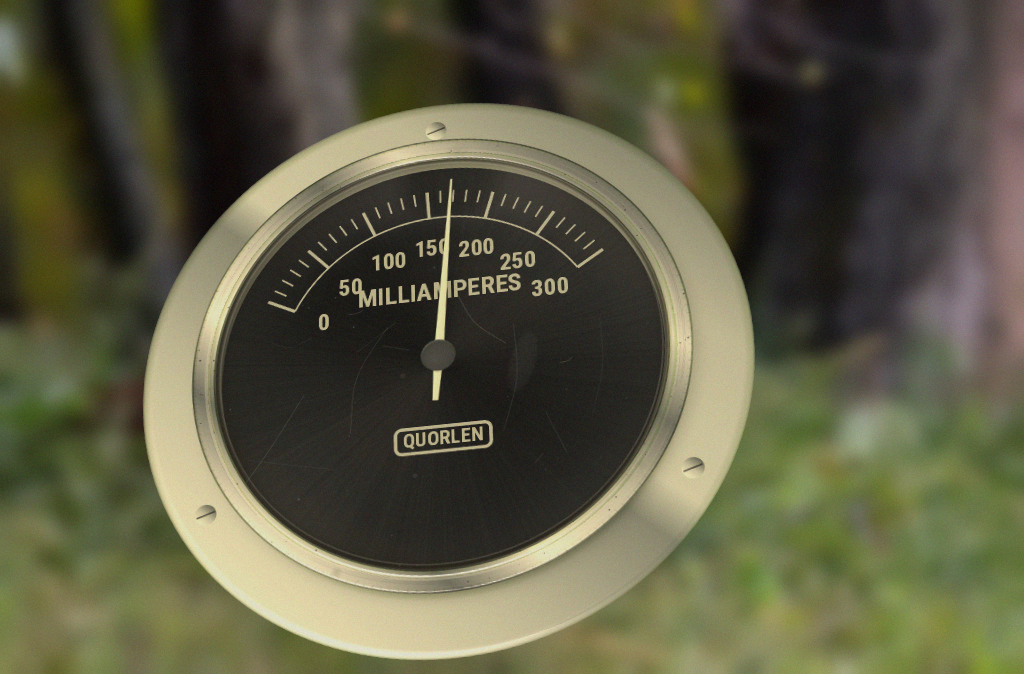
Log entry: 170; mA
